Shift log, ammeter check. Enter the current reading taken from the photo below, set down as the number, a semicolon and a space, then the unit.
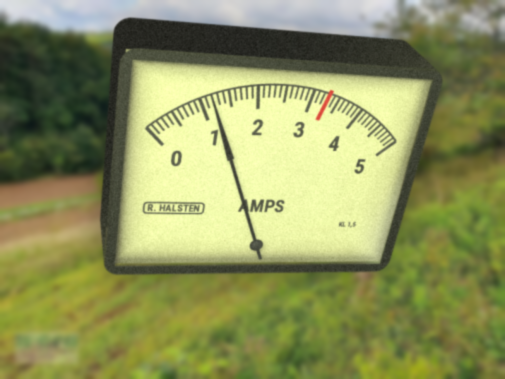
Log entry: 1.2; A
